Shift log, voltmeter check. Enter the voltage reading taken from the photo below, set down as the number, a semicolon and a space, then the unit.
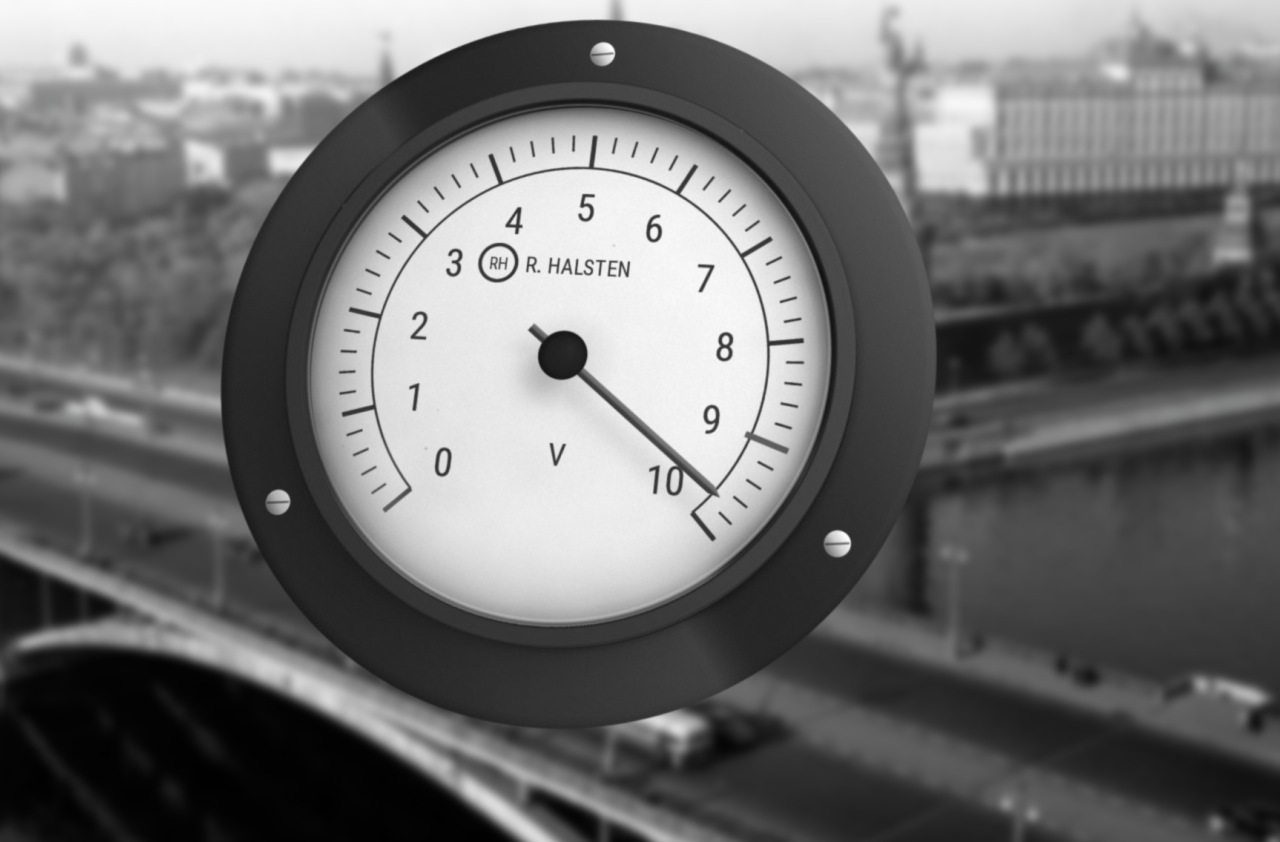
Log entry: 9.7; V
